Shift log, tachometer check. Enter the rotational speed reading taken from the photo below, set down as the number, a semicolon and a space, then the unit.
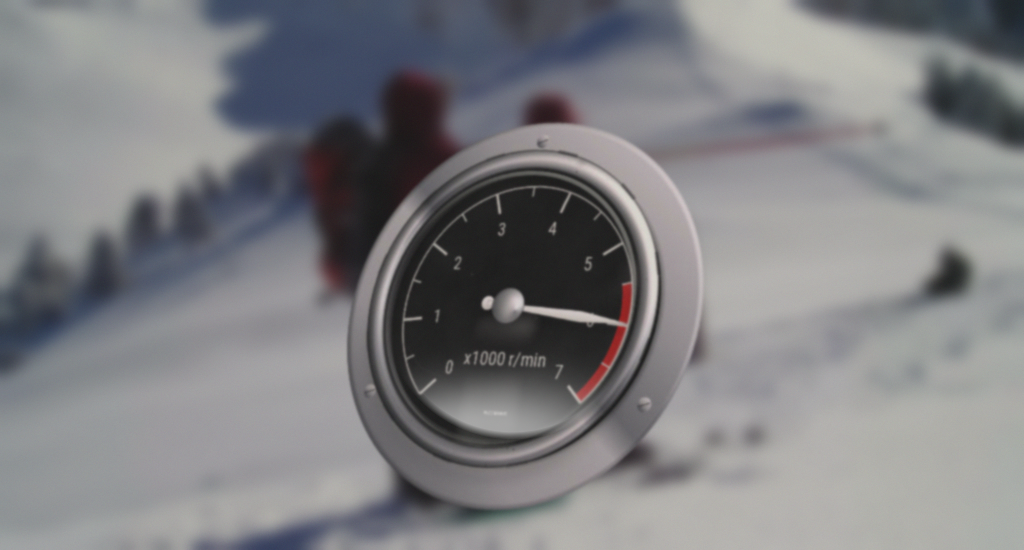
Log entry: 6000; rpm
